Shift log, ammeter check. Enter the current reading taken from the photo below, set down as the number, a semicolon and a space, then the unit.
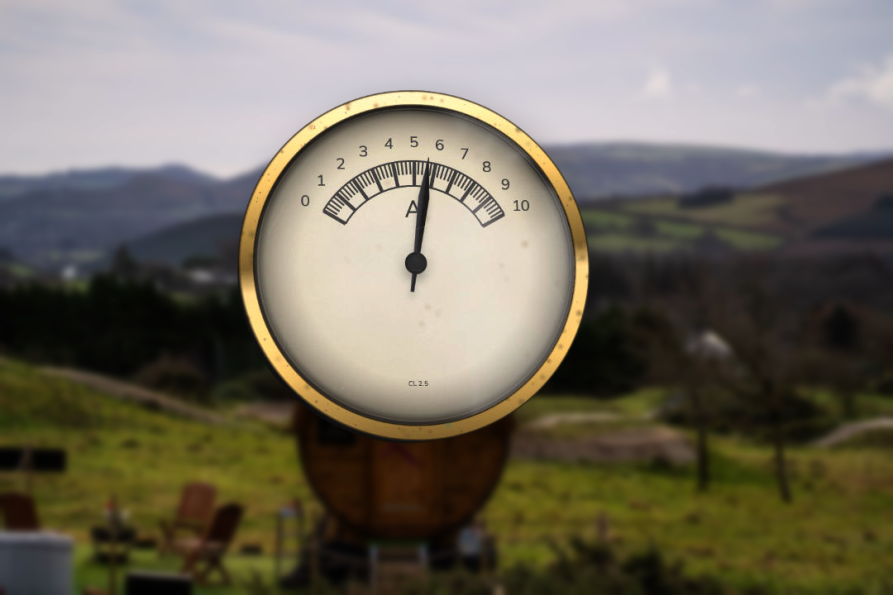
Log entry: 5.6; A
